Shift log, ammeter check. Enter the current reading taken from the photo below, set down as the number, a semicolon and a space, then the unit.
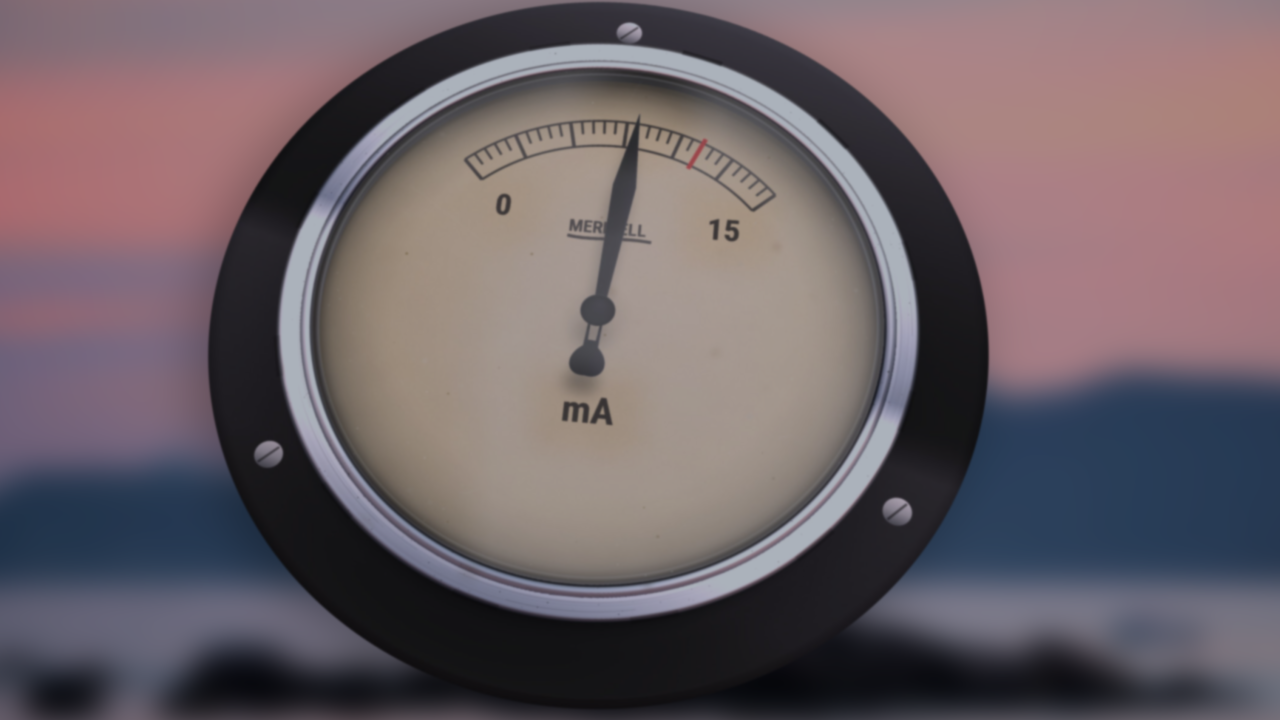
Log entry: 8; mA
